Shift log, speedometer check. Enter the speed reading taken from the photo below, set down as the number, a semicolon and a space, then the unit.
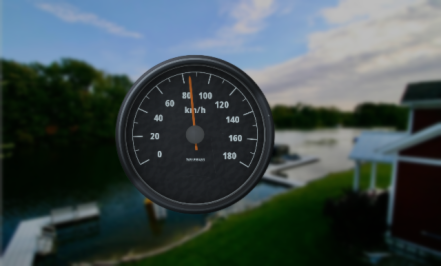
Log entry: 85; km/h
